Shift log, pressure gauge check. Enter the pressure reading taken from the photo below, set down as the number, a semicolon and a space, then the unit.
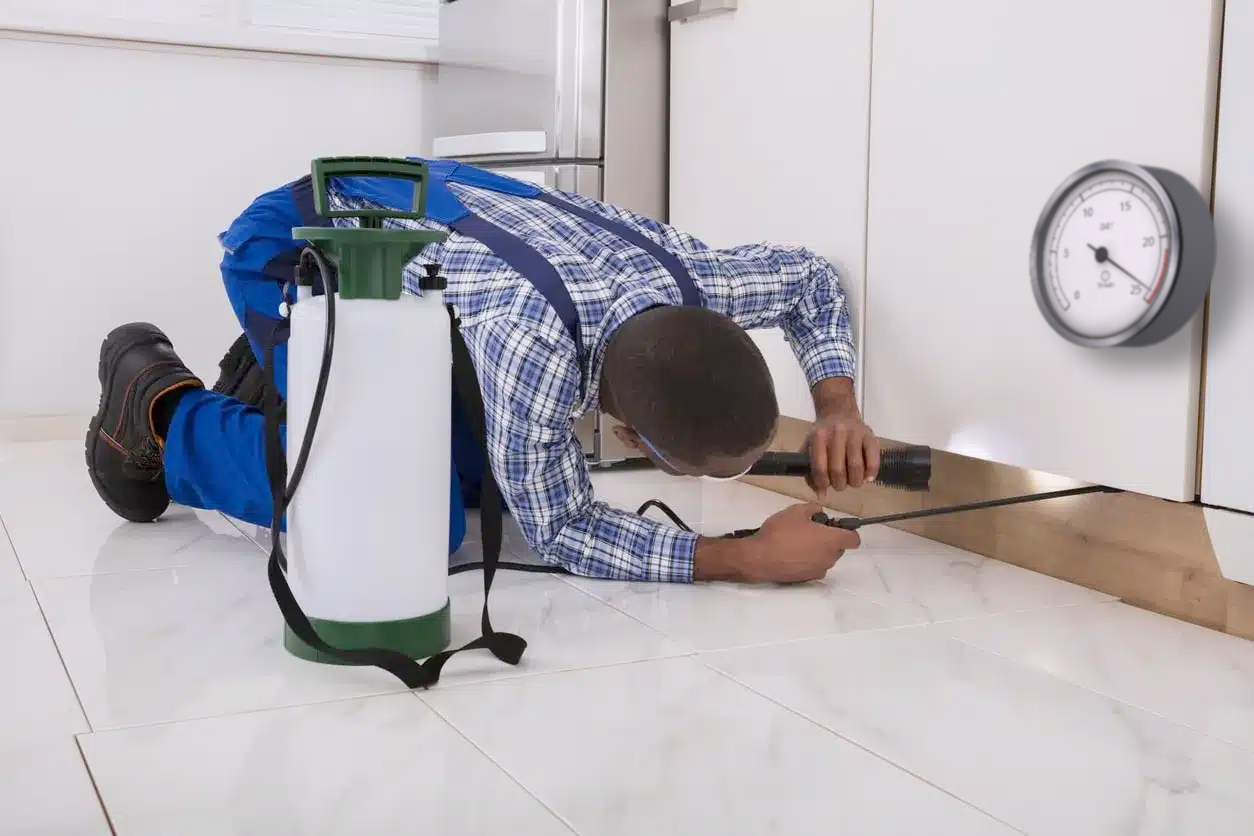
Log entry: 24; bar
